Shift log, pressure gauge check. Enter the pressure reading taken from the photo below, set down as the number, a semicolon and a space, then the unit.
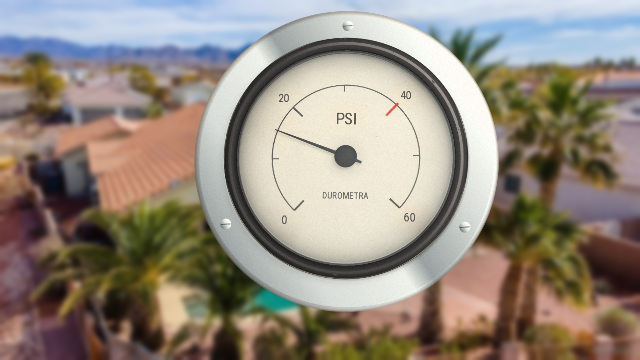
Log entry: 15; psi
